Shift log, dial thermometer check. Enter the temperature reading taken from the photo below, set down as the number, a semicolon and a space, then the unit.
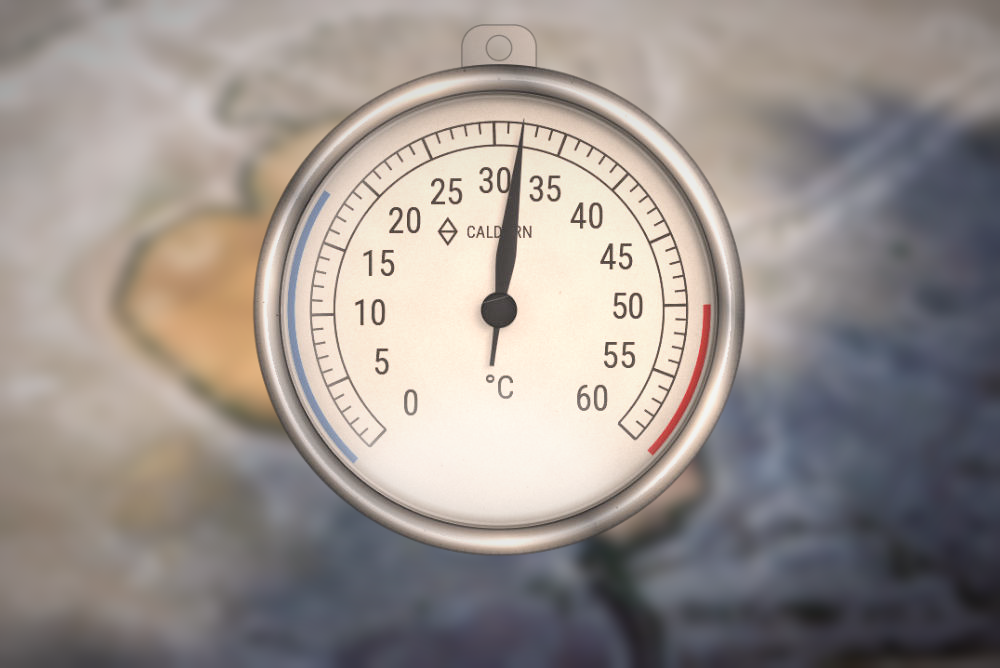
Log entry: 32; °C
